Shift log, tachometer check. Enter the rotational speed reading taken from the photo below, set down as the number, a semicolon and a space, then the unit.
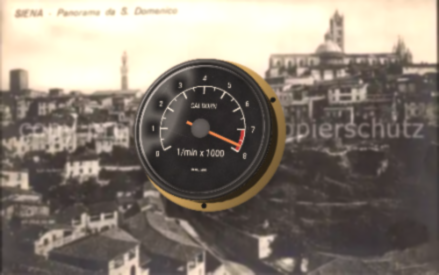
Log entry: 7750; rpm
